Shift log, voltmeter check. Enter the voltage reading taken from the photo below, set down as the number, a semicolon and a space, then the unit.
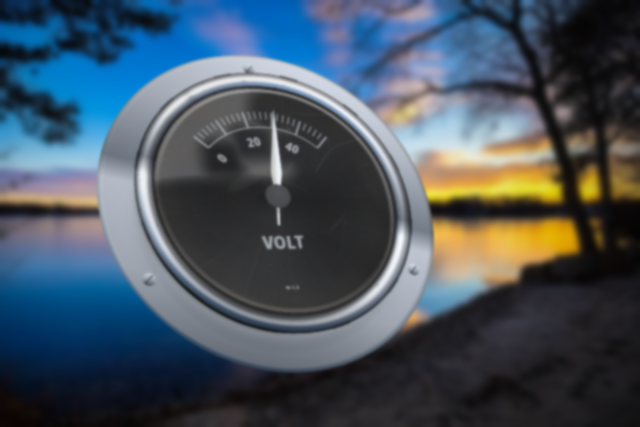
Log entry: 30; V
